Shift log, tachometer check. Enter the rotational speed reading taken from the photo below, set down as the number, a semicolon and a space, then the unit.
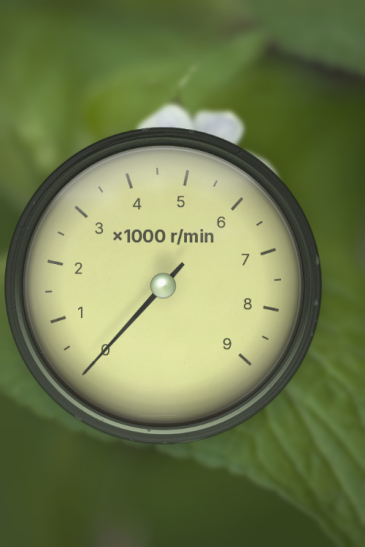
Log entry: 0; rpm
